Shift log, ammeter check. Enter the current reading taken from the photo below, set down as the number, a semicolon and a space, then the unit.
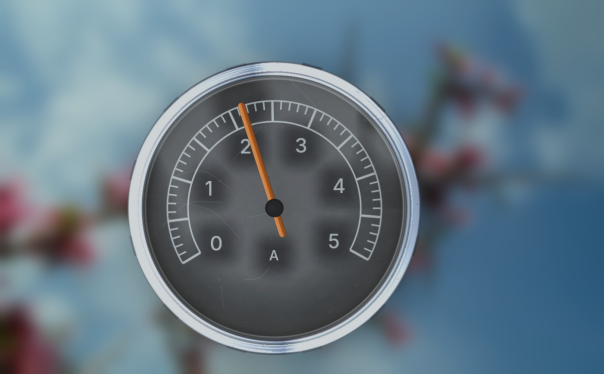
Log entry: 2.15; A
